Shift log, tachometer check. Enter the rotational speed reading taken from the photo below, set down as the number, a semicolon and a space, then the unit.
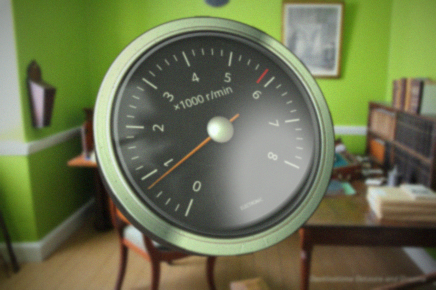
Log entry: 800; rpm
